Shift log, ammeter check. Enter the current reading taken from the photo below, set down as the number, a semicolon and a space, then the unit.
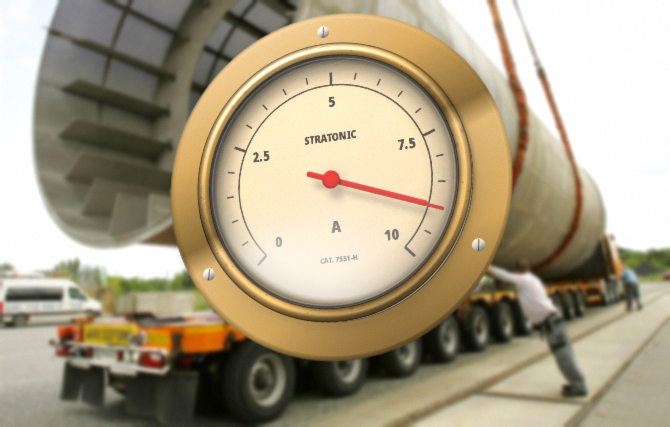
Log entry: 9; A
